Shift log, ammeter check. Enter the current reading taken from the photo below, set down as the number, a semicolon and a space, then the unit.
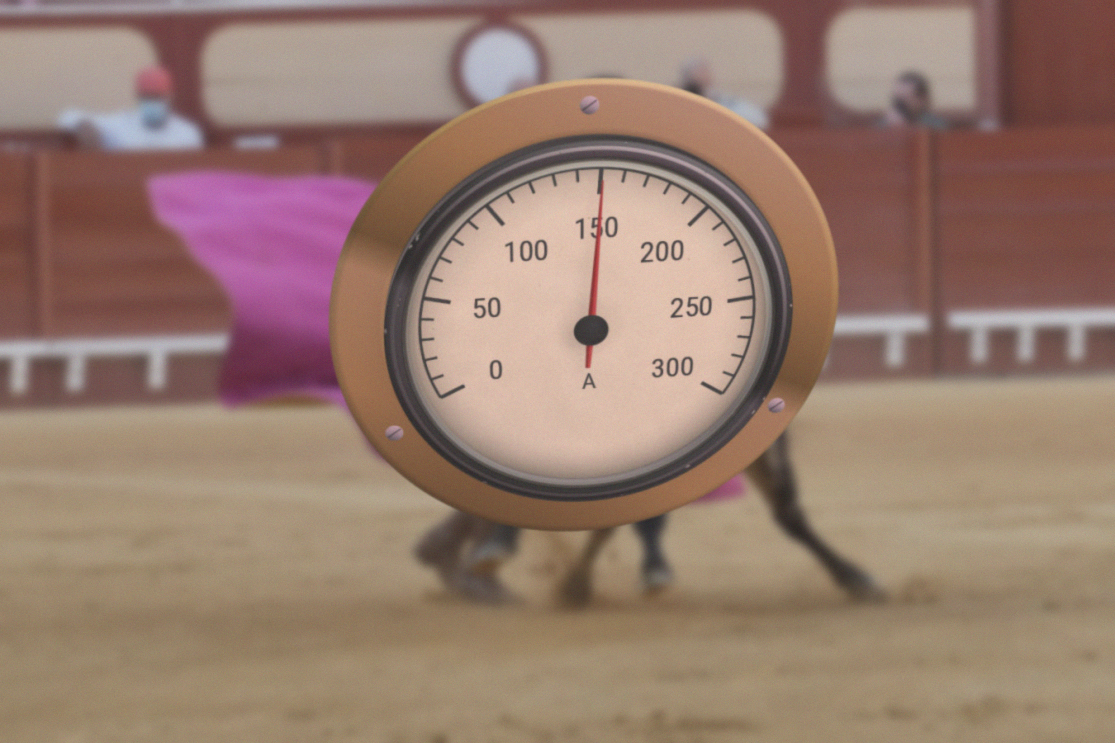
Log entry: 150; A
